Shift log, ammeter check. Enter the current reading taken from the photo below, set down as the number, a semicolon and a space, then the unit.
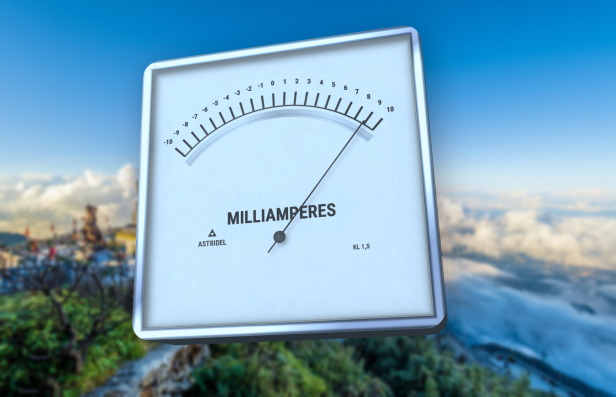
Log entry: 9; mA
